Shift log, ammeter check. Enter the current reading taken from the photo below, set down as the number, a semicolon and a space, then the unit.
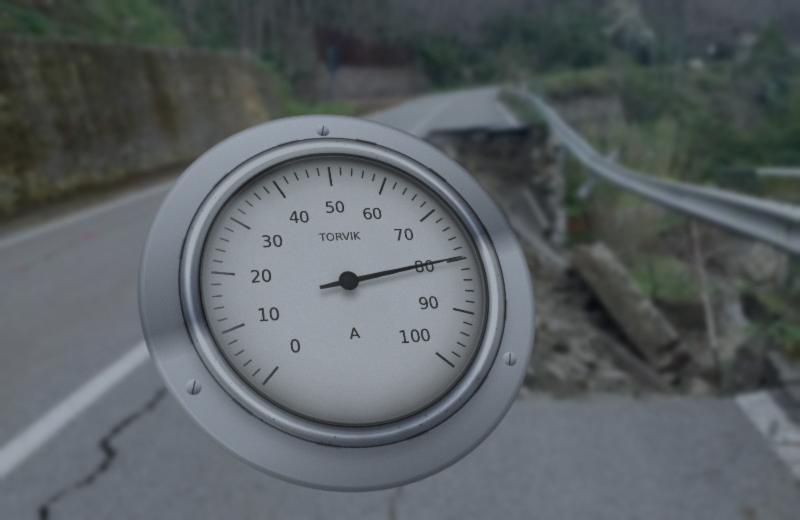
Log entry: 80; A
